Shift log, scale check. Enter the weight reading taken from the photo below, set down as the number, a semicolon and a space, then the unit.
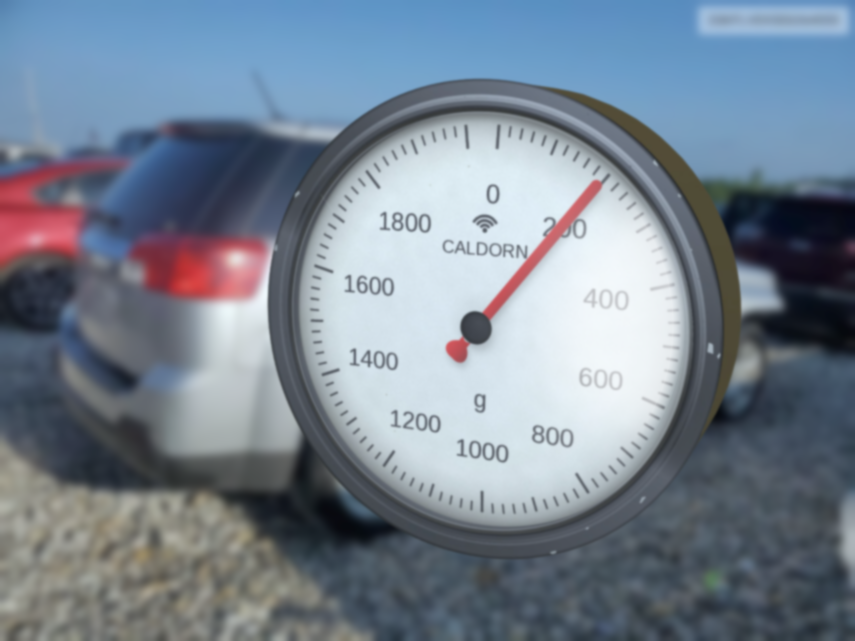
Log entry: 200; g
